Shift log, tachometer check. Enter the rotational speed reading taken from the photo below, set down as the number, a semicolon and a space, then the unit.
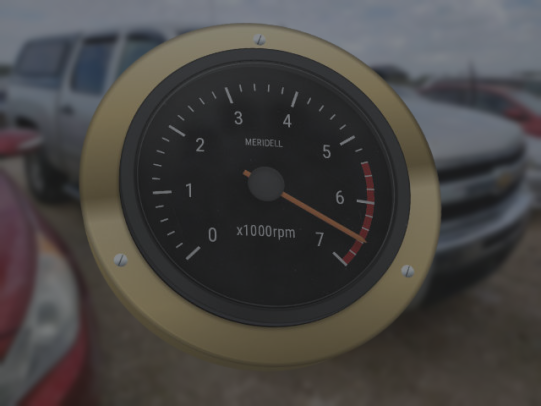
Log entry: 6600; rpm
